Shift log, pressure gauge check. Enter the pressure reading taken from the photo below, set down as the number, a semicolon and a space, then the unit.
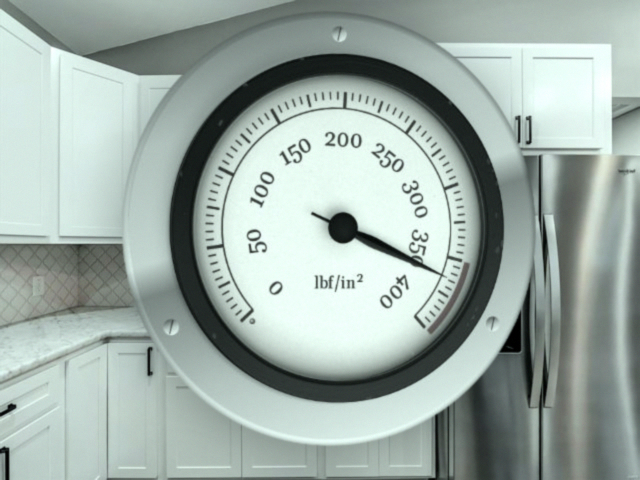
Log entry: 365; psi
